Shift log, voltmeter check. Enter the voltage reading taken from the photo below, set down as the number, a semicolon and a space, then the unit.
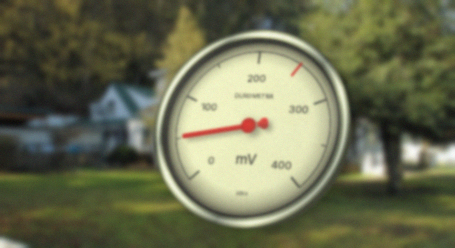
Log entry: 50; mV
